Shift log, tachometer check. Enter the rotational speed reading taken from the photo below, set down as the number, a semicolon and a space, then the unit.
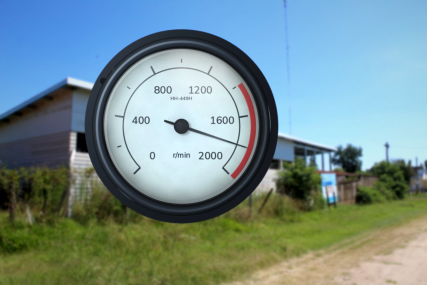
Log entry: 1800; rpm
